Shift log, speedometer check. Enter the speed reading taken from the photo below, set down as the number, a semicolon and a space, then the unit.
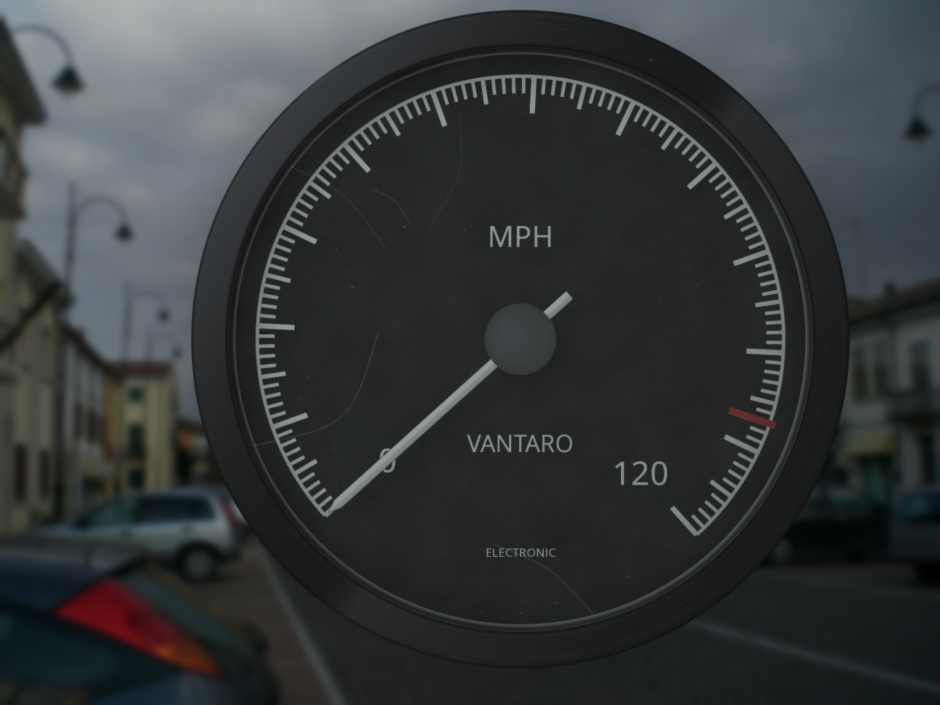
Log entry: 0; mph
